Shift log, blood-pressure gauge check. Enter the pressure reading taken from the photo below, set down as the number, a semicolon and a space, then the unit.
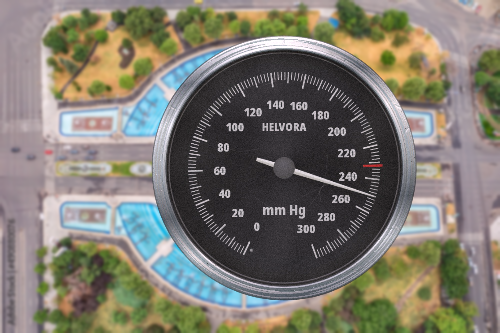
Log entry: 250; mmHg
